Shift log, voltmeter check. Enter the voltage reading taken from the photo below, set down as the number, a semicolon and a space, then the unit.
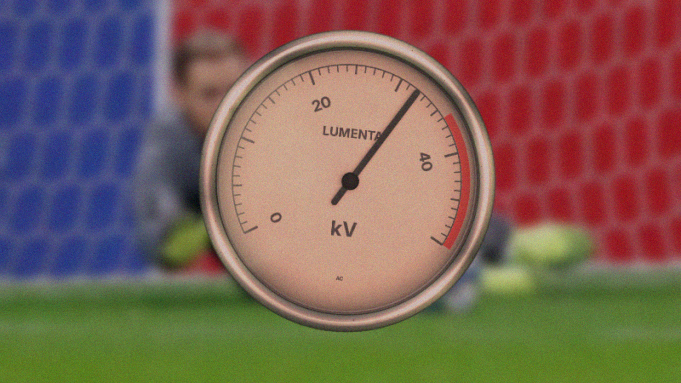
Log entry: 32; kV
